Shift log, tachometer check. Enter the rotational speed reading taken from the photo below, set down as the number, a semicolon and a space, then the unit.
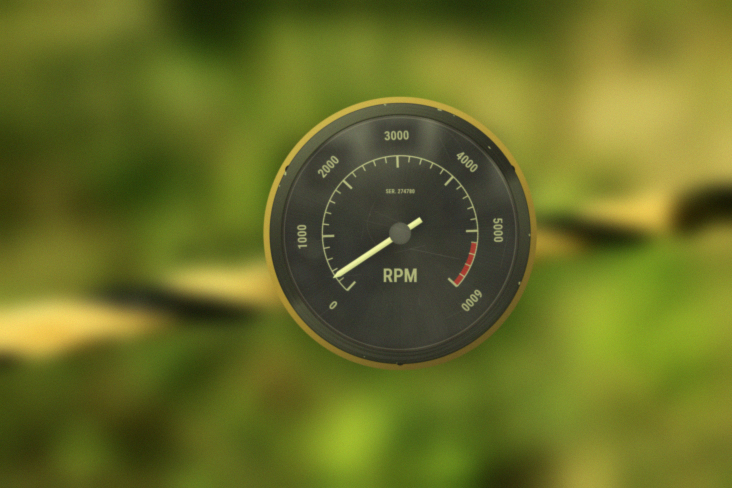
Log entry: 300; rpm
